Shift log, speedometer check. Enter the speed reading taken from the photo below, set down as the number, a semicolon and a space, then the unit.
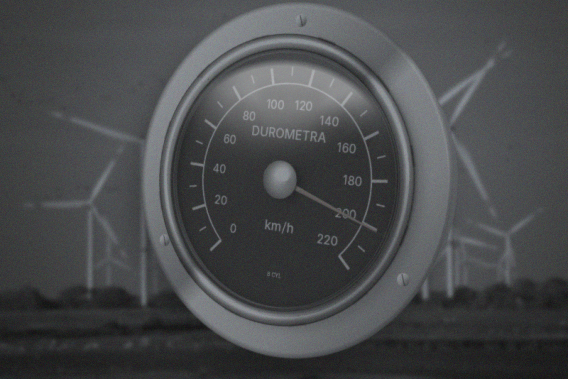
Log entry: 200; km/h
